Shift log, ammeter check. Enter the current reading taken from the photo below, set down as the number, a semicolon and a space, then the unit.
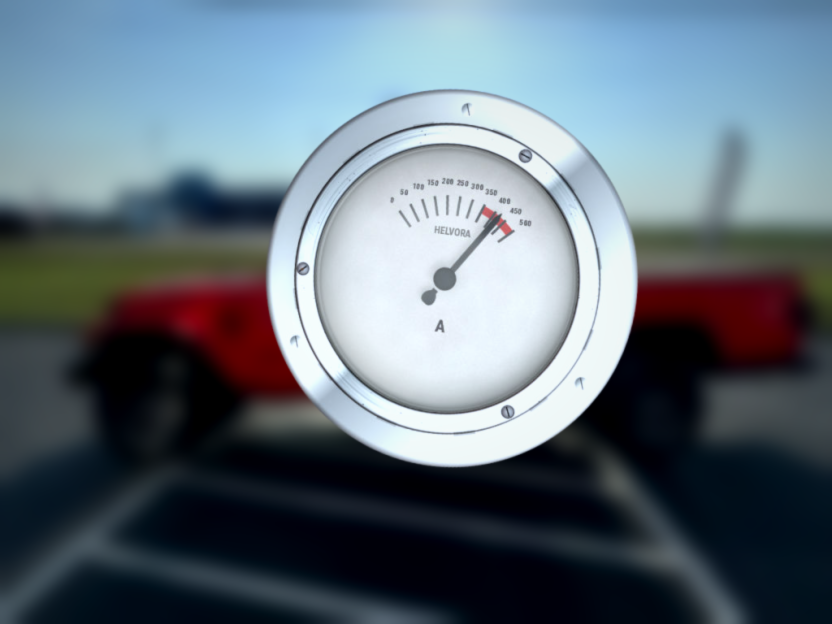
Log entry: 425; A
